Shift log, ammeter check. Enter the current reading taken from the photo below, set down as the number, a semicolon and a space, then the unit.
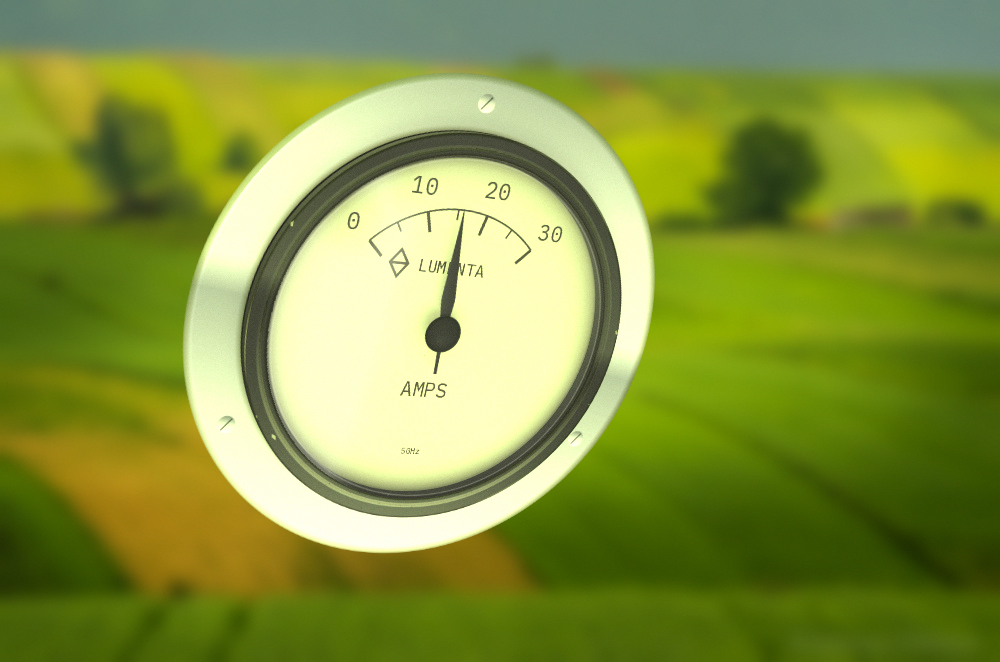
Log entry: 15; A
